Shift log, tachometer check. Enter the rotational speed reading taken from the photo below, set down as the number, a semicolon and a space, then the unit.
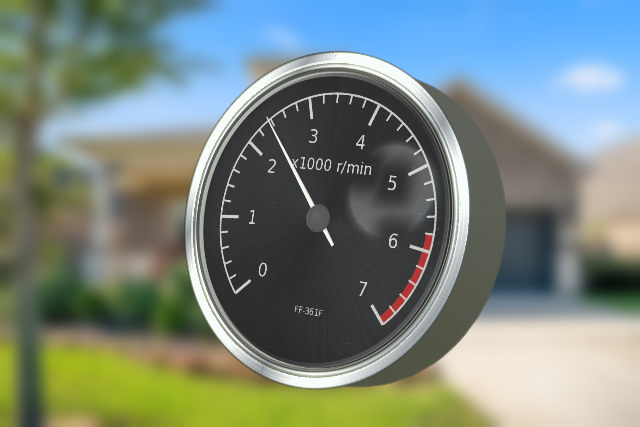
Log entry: 2400; rpm
